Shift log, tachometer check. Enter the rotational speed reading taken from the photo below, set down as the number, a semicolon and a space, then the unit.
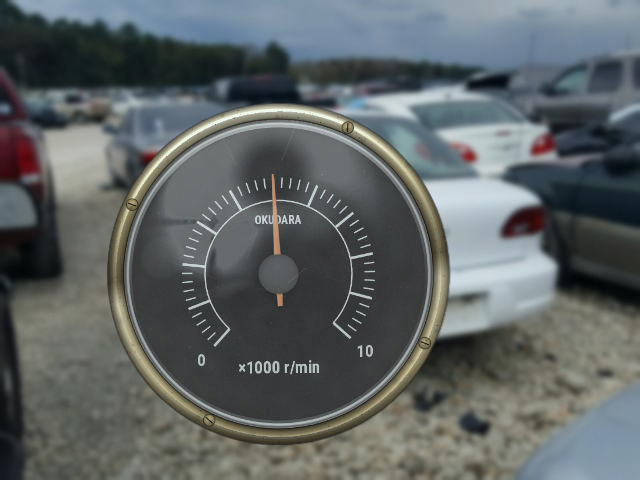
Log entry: 5000; rpm
